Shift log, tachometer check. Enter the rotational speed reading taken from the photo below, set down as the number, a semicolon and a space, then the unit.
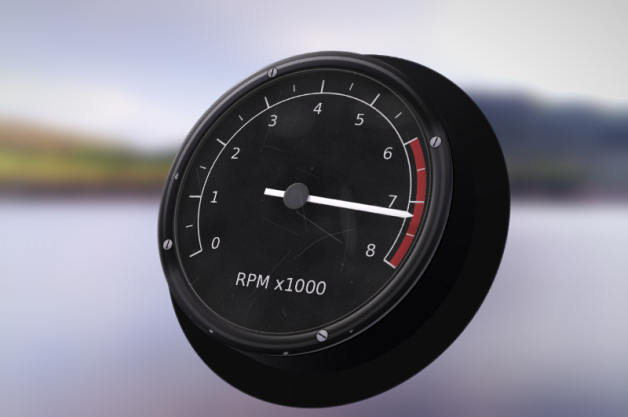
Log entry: 7250; rpm
